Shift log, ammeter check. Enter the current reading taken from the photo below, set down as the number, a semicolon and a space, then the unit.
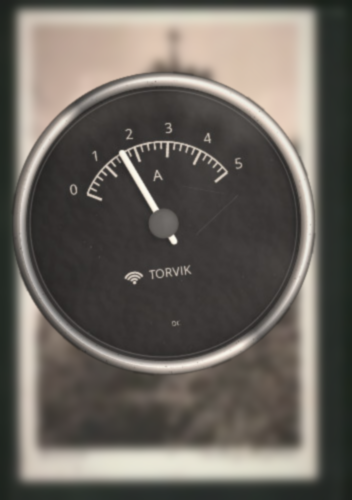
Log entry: 1.6; A
